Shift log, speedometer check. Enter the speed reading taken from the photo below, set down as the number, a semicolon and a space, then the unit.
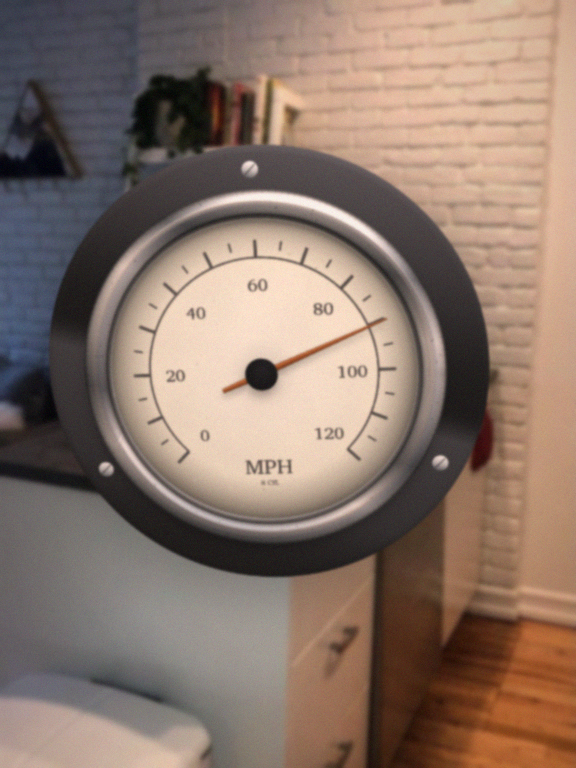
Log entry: 90; mph
